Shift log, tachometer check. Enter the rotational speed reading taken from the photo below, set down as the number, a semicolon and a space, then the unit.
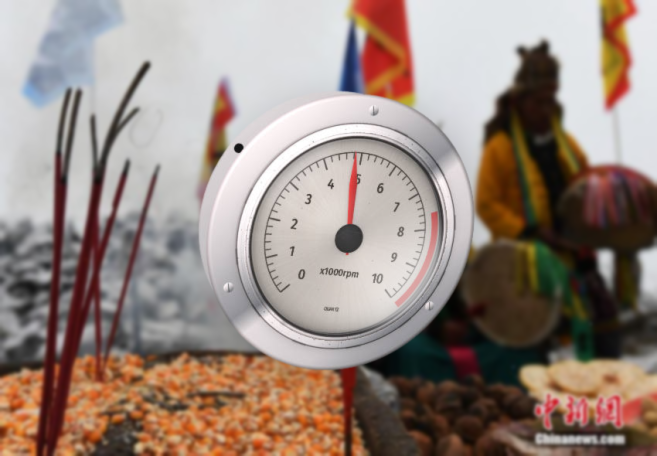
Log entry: 4800; rpm
